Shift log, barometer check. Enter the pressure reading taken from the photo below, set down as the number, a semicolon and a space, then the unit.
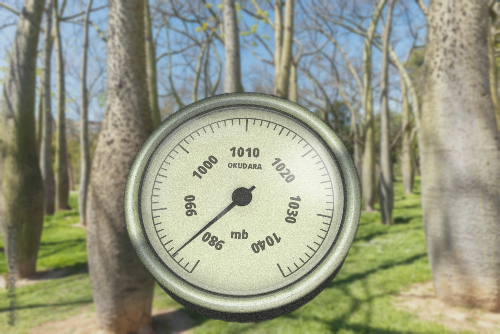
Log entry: 983; mbar
